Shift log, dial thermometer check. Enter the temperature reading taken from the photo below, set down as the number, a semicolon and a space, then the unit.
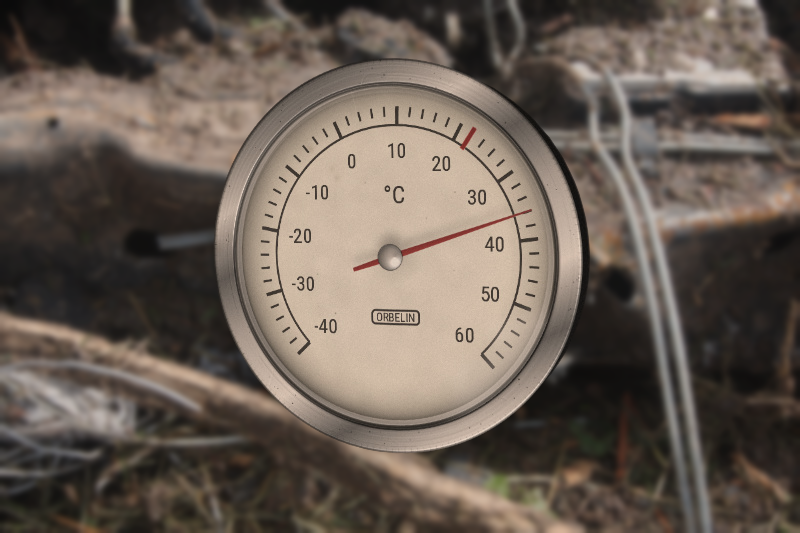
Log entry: 36; °C
